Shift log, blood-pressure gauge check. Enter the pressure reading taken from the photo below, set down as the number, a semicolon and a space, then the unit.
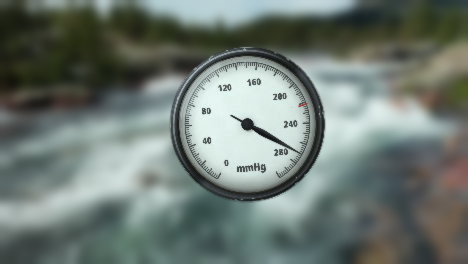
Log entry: 270; mmHg
